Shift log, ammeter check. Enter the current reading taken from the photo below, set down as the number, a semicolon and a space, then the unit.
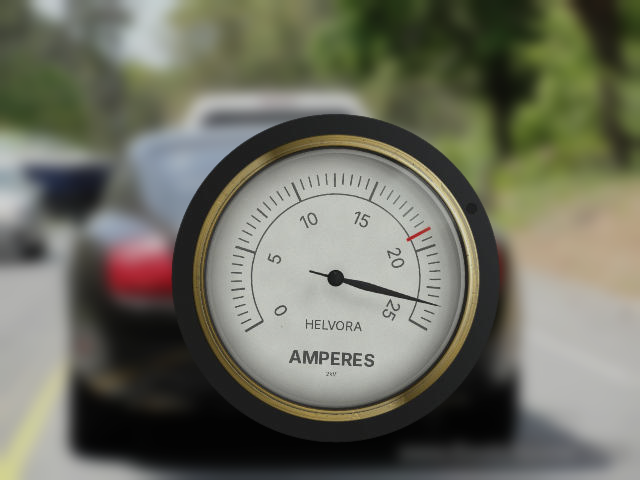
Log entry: 23.5; A
